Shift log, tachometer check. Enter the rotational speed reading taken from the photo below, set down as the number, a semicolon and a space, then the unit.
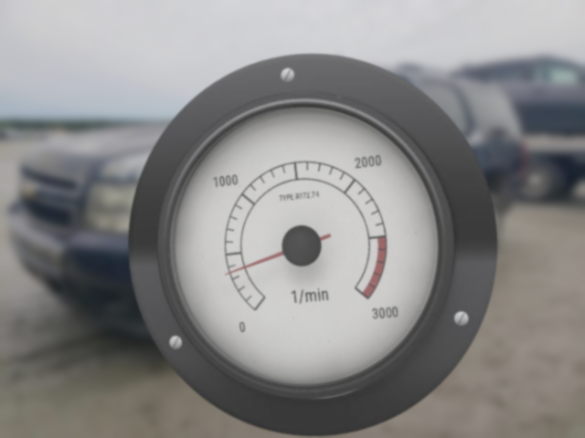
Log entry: 350; rpm
